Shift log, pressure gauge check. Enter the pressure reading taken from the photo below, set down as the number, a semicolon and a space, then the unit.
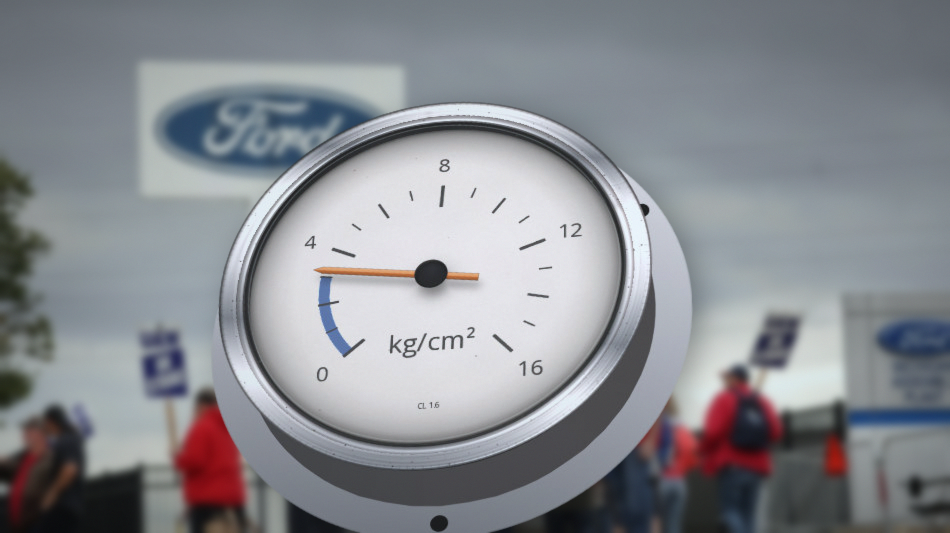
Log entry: 3; kg/cm²
